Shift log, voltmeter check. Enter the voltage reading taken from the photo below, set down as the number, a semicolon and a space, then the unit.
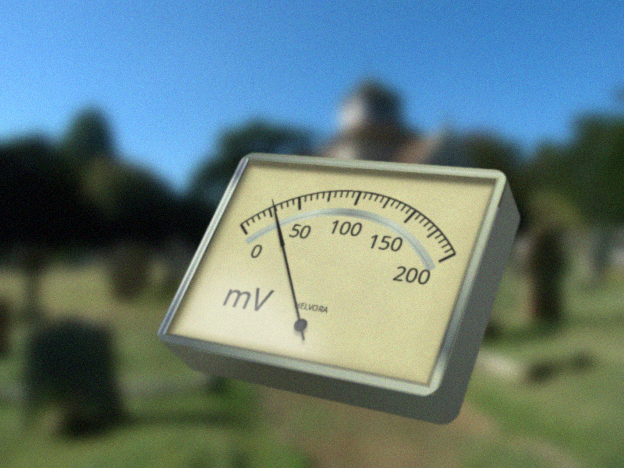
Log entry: 30; mV
